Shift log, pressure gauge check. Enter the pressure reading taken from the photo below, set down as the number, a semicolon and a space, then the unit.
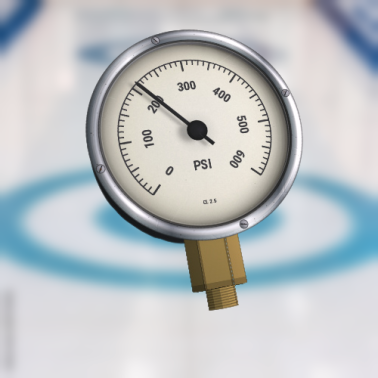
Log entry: 210; psi
